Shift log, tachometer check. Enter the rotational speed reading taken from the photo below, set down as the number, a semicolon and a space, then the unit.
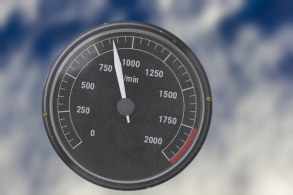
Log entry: 875; rpm
